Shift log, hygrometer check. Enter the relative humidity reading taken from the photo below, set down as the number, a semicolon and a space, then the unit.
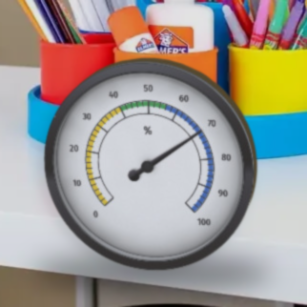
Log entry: 70; %
